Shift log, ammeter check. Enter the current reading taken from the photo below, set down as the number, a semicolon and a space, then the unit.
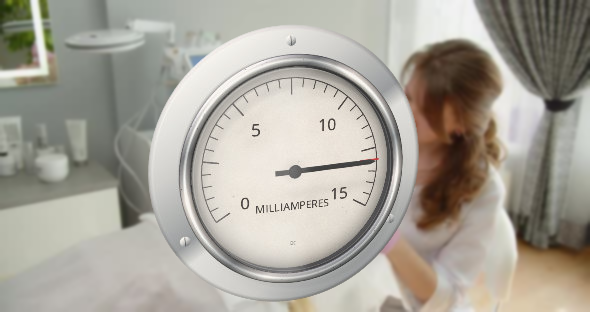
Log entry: 13; mA
